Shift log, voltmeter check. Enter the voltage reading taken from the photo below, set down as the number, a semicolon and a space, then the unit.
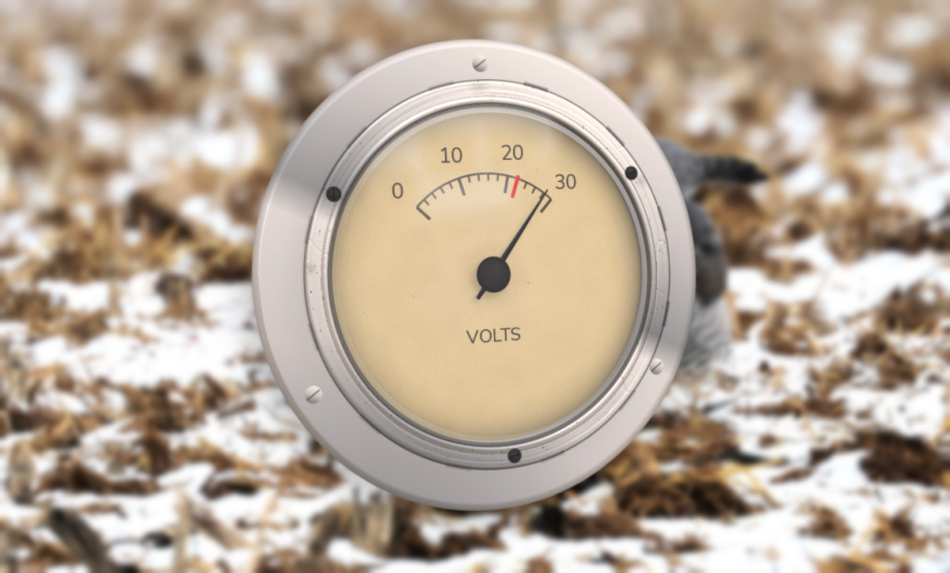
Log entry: 28; V
